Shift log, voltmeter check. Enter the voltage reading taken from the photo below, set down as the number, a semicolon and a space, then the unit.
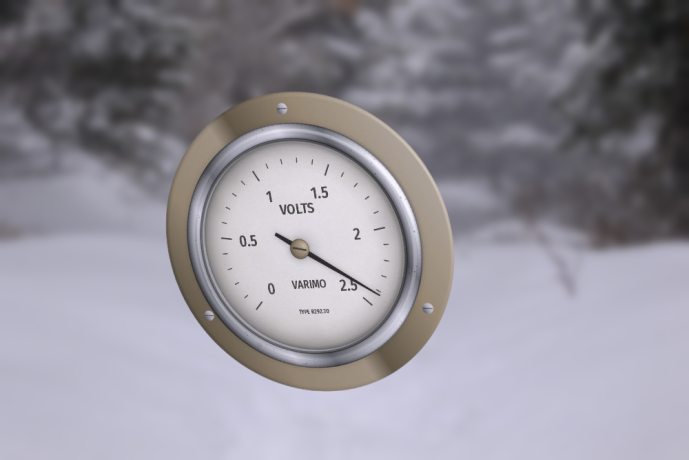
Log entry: 2.4; V
